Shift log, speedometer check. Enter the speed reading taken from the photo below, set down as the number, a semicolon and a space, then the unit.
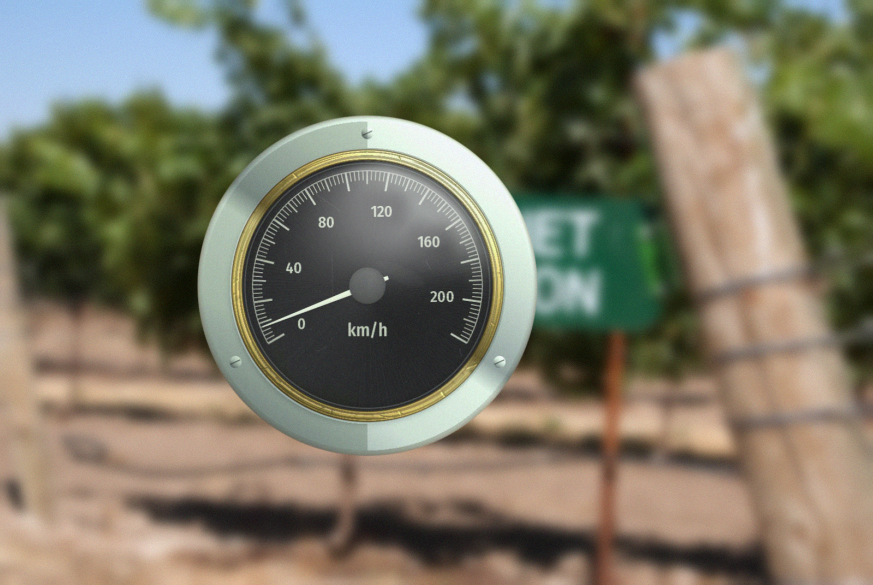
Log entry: 8; km/h
